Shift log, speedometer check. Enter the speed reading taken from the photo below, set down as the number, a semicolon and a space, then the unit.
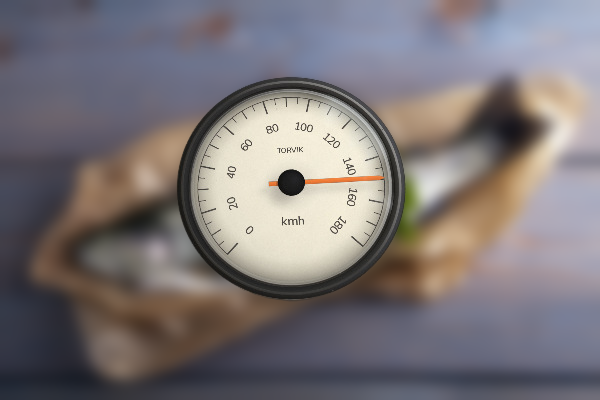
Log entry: 150; km/h
